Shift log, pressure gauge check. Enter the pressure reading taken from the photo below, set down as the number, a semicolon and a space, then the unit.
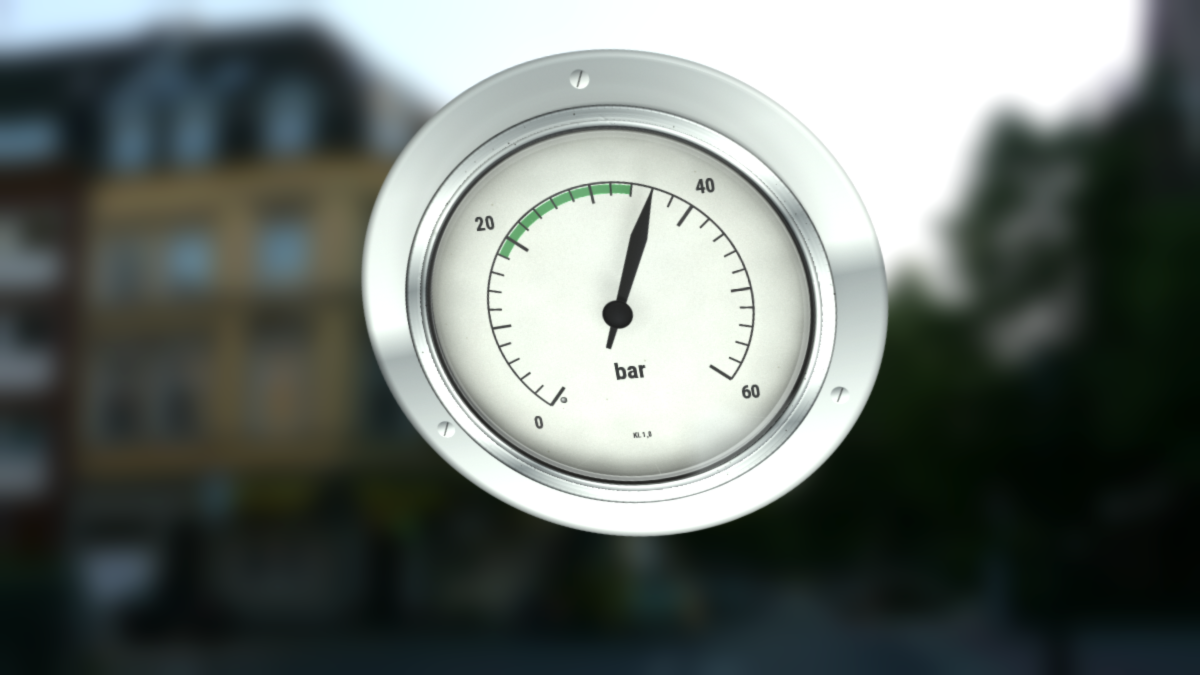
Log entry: 36; bar
